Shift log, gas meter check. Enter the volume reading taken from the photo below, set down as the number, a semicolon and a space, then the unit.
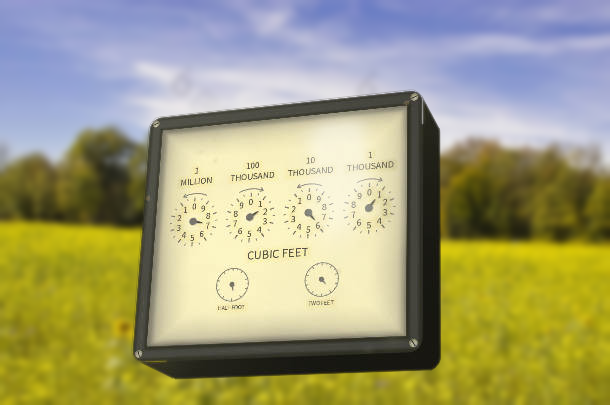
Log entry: 716100; ft³
